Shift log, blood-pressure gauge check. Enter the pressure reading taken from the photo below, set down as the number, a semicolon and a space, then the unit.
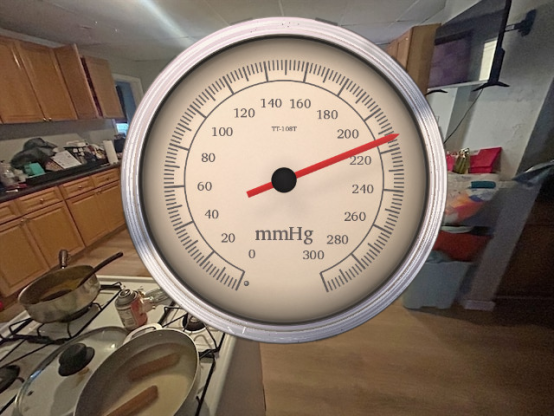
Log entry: 214; mmHg
